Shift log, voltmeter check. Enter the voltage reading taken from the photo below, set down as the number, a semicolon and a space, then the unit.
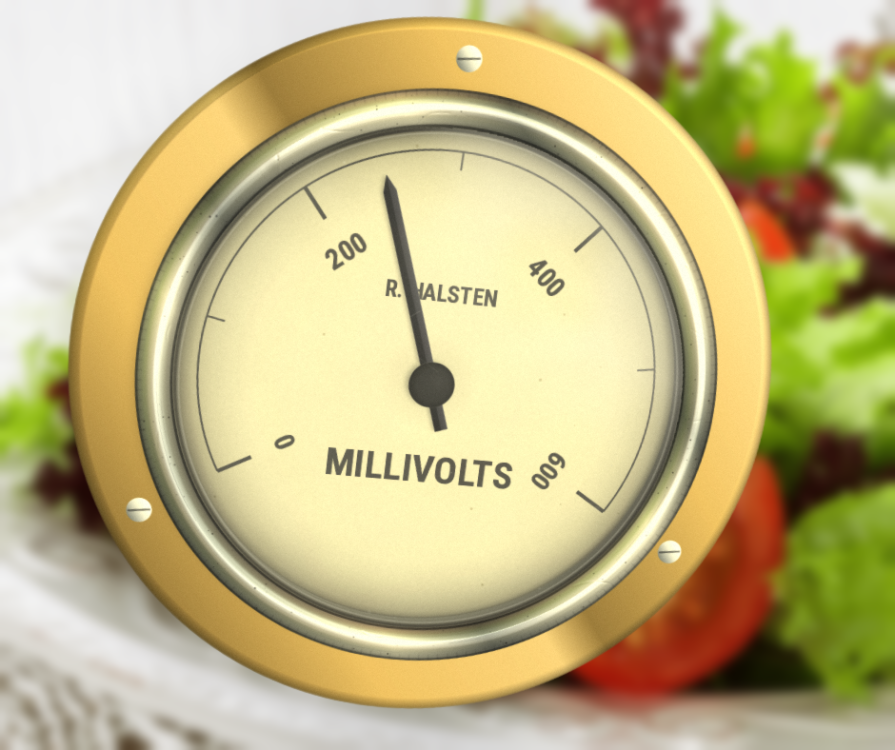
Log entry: 250; mV
